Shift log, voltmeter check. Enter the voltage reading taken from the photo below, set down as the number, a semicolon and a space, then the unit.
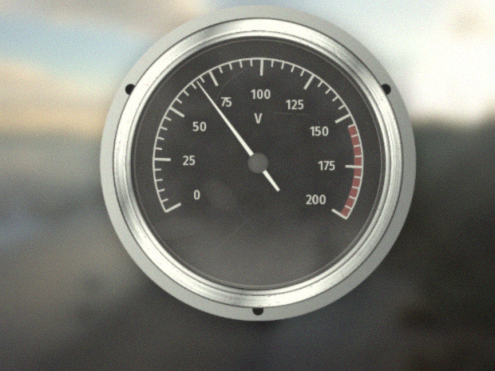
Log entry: 67.5; V
